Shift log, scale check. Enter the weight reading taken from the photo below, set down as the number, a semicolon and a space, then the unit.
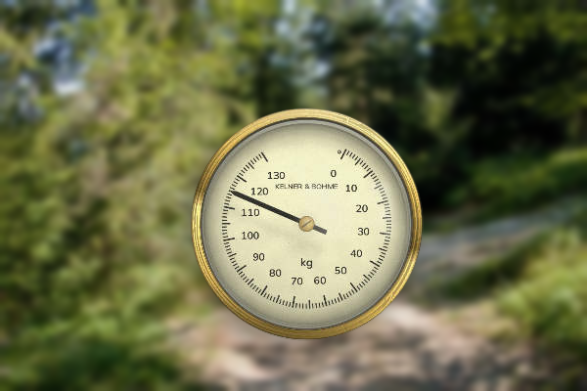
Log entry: 115; kg
